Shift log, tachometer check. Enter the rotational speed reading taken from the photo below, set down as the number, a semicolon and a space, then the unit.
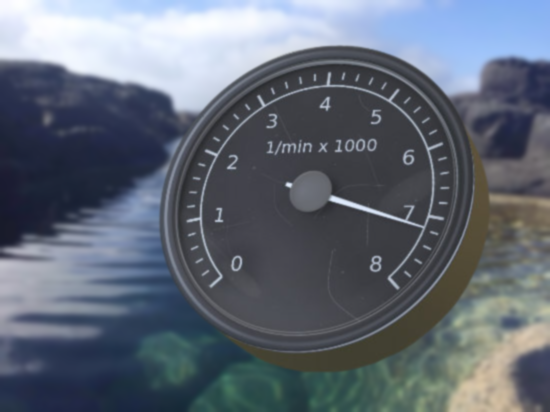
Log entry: 7200; rpm
